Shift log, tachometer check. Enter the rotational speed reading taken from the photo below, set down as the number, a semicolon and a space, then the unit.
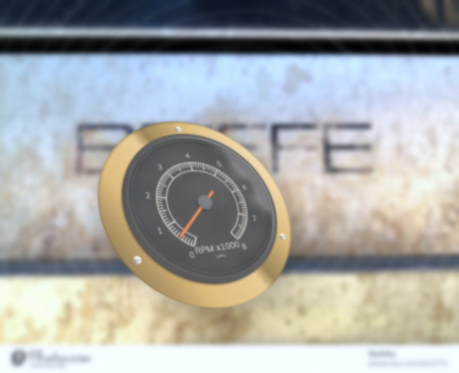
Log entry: 500; rpm
